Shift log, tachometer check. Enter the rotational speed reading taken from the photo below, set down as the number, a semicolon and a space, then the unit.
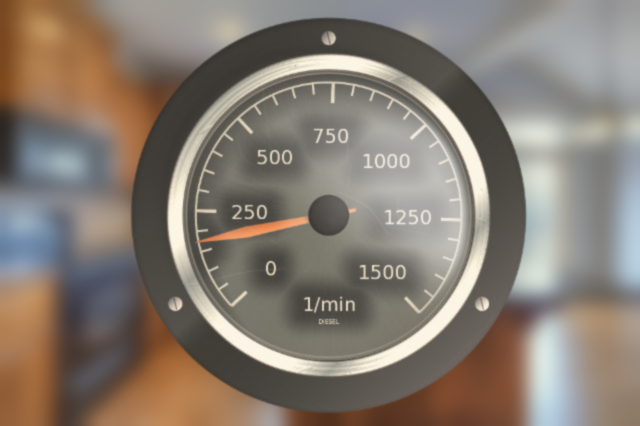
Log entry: 175; rpm
